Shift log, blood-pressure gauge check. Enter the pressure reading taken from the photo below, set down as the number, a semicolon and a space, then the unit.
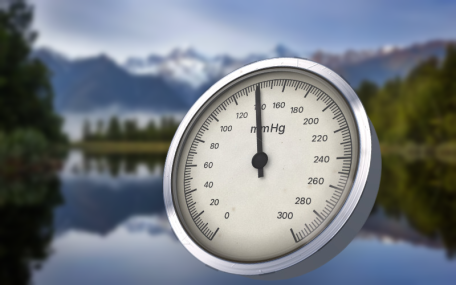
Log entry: 140; mmHg
